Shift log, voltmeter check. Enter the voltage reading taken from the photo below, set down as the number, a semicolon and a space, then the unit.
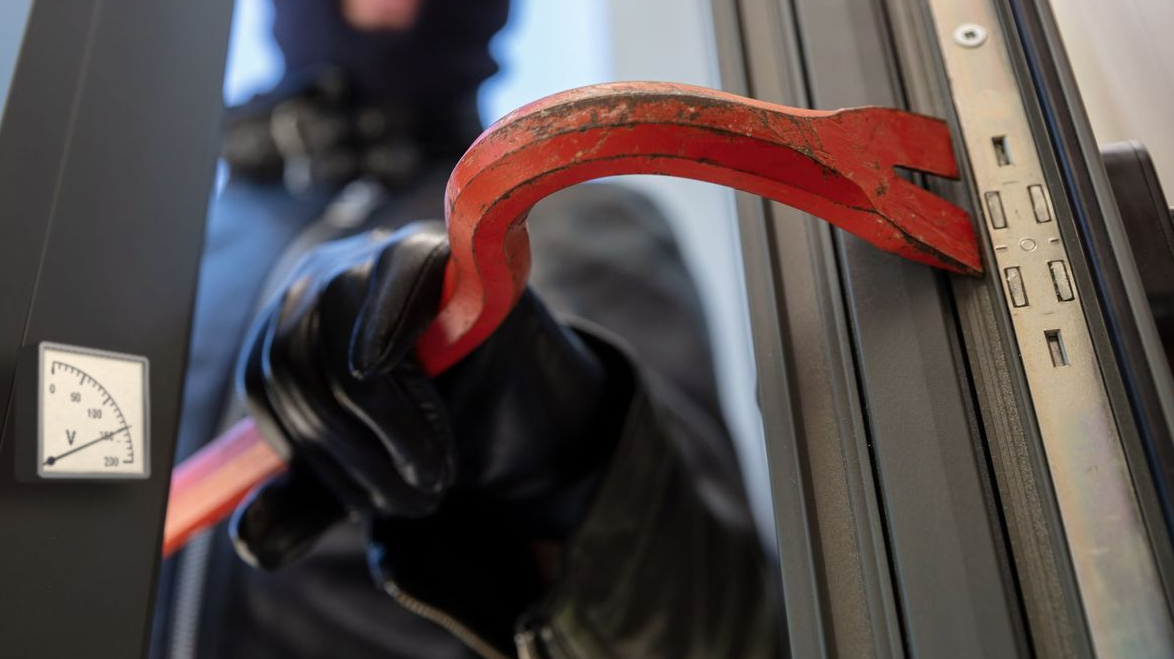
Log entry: 150; V
